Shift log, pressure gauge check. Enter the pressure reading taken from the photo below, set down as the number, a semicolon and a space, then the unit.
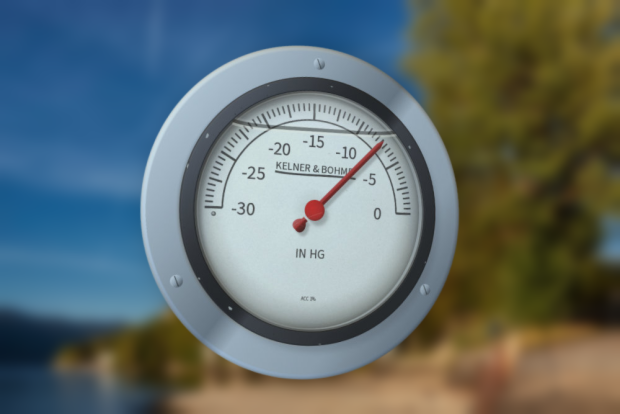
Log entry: -7.5; inHg
